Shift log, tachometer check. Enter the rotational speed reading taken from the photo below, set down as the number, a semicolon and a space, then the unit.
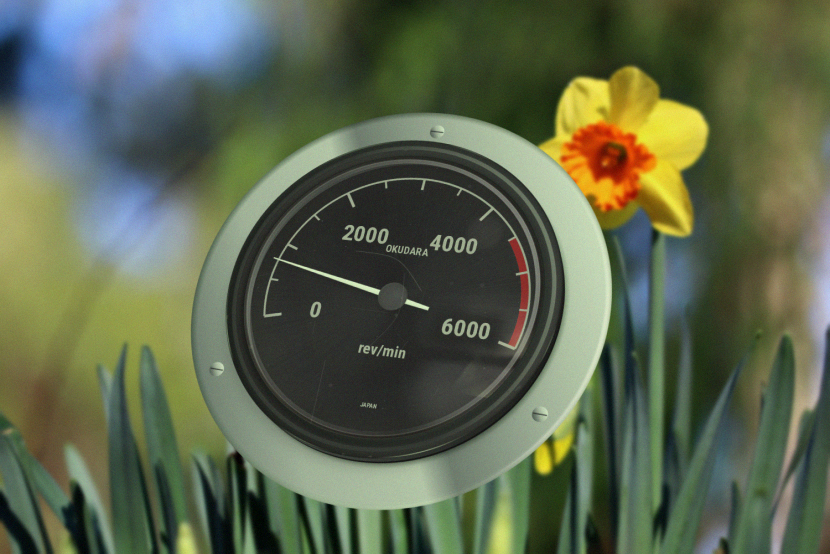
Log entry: 750; rpm
